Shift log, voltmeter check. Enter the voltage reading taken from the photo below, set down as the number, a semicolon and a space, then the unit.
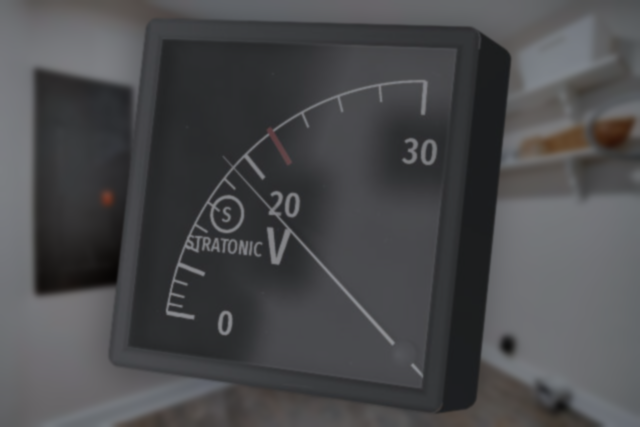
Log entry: 19; V
